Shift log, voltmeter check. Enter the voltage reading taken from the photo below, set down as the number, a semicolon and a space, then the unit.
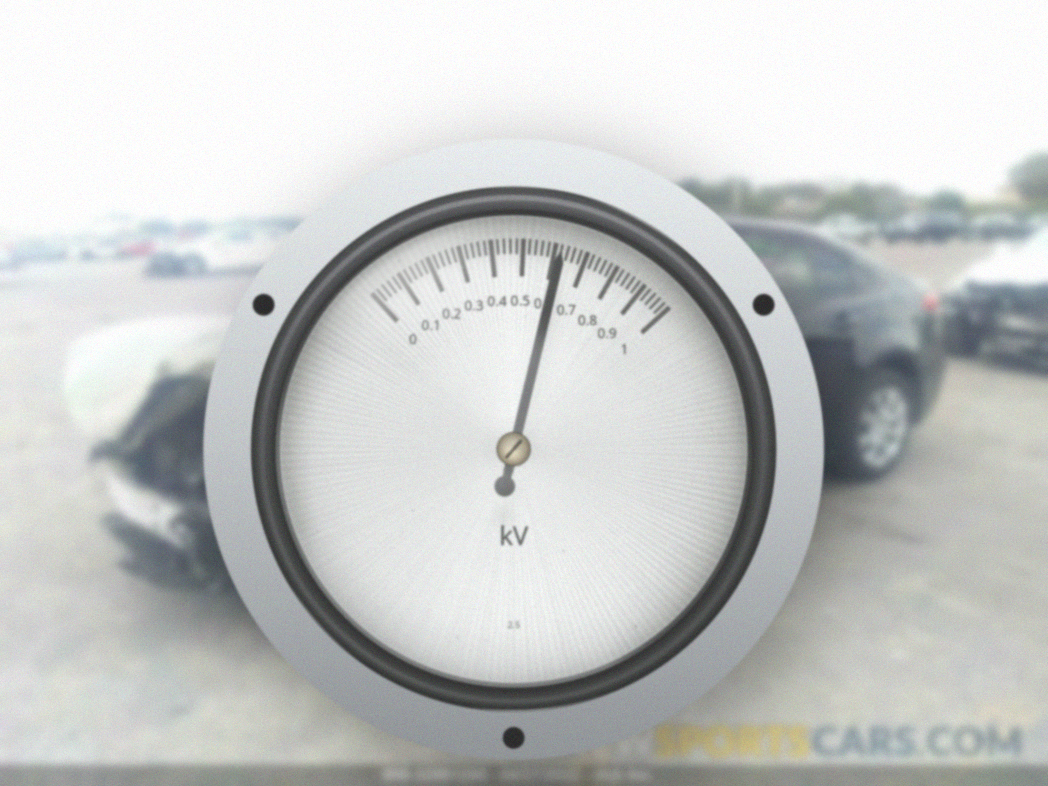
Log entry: 0.62; kV
